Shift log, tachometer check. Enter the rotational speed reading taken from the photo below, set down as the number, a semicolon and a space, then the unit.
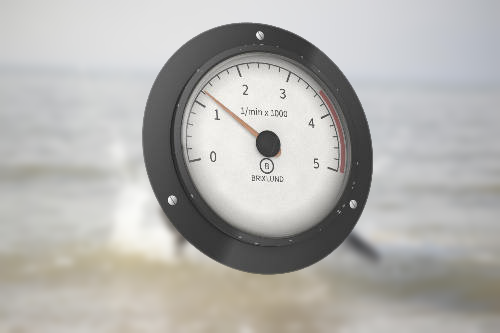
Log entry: 1200; rpm
